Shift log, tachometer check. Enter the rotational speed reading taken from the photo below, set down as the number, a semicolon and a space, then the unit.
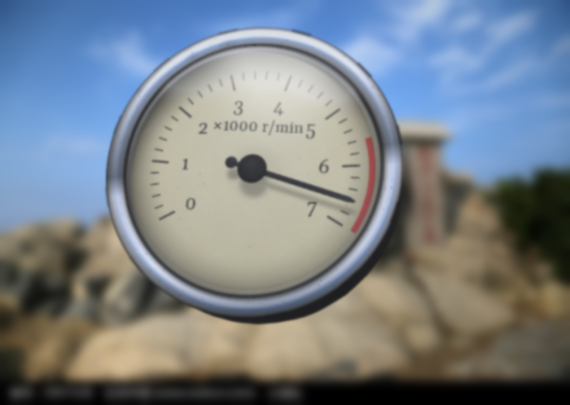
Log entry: 6600; rpm
